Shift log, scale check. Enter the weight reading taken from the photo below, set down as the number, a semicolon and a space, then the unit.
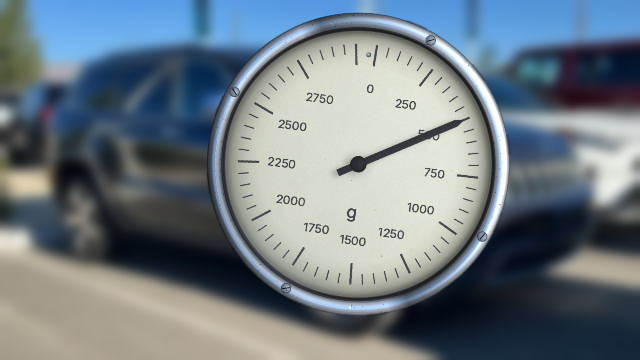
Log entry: 500; g
